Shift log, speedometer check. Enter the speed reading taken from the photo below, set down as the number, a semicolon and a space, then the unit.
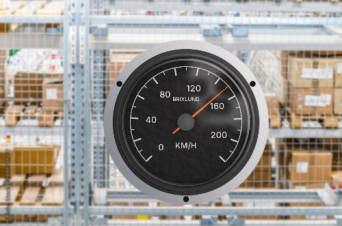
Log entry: 150; km/h
